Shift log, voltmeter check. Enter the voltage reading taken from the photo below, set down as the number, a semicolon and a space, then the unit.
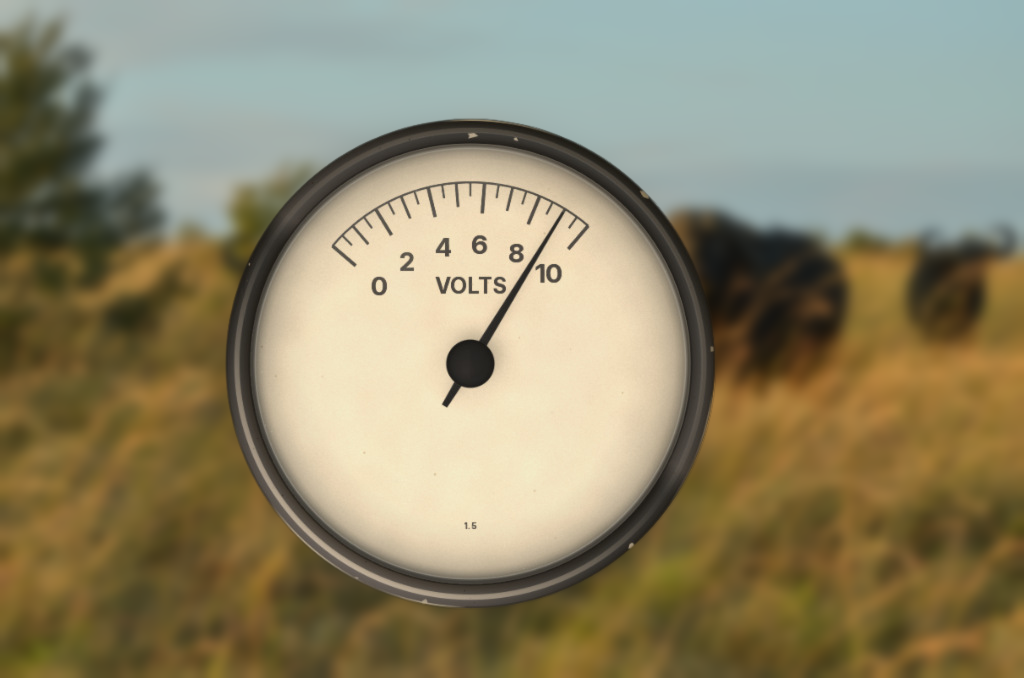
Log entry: 9; V
